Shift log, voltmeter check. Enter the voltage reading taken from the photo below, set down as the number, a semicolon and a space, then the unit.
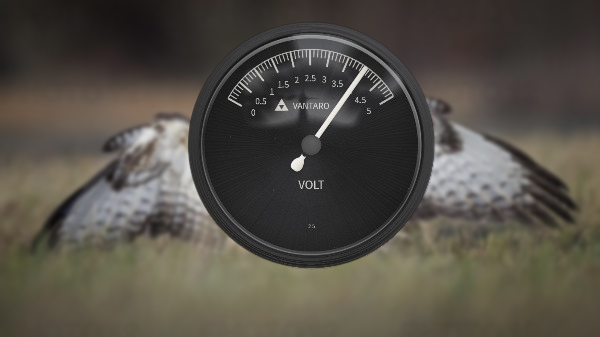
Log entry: 4; V
